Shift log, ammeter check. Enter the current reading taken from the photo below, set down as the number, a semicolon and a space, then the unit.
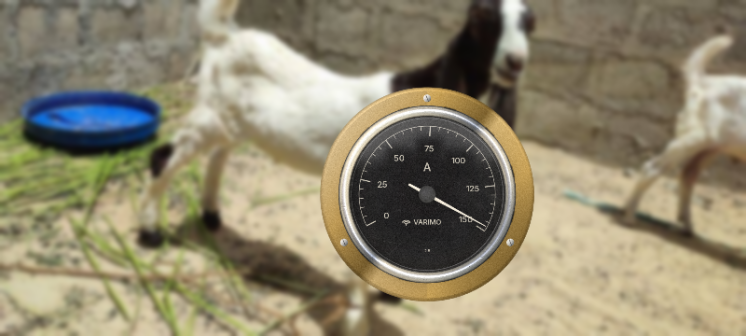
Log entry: 147.5; A
